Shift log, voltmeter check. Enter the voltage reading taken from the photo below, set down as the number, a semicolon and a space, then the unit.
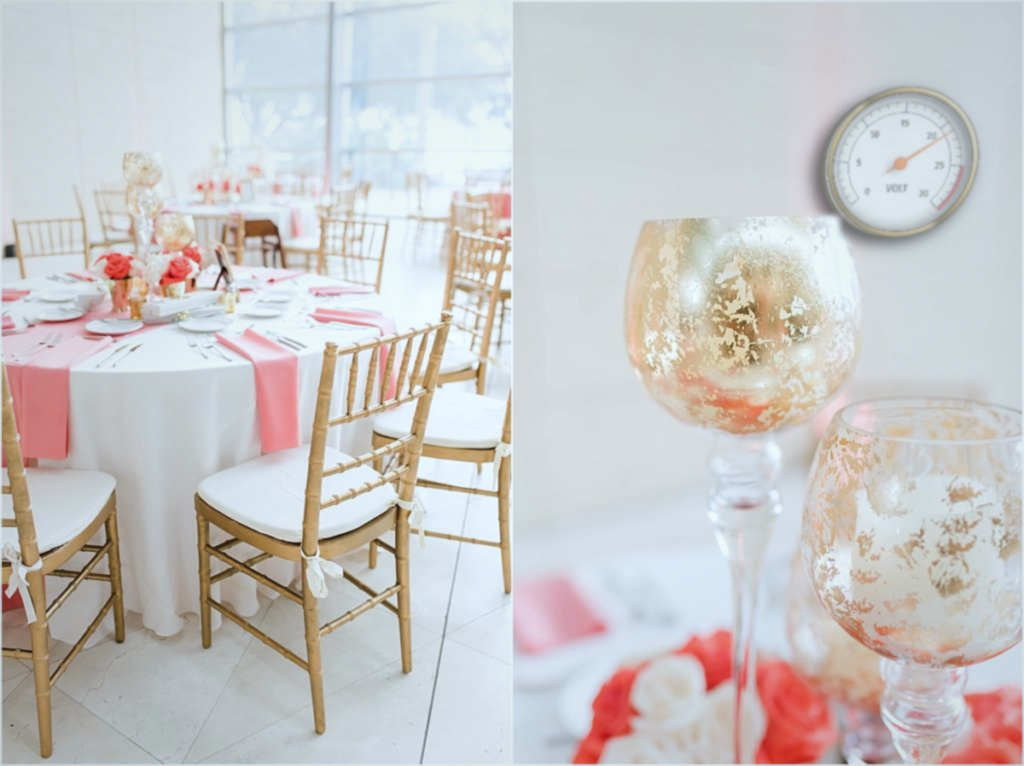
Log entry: 21; V
